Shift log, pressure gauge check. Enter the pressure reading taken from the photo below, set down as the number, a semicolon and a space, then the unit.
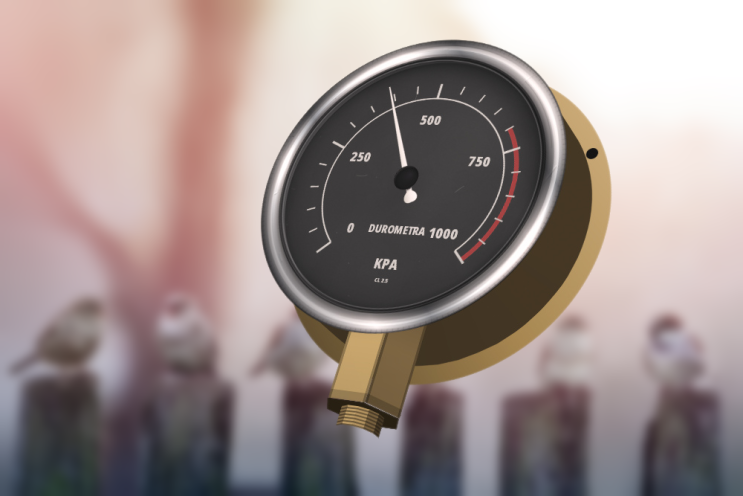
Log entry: 400; kPa
